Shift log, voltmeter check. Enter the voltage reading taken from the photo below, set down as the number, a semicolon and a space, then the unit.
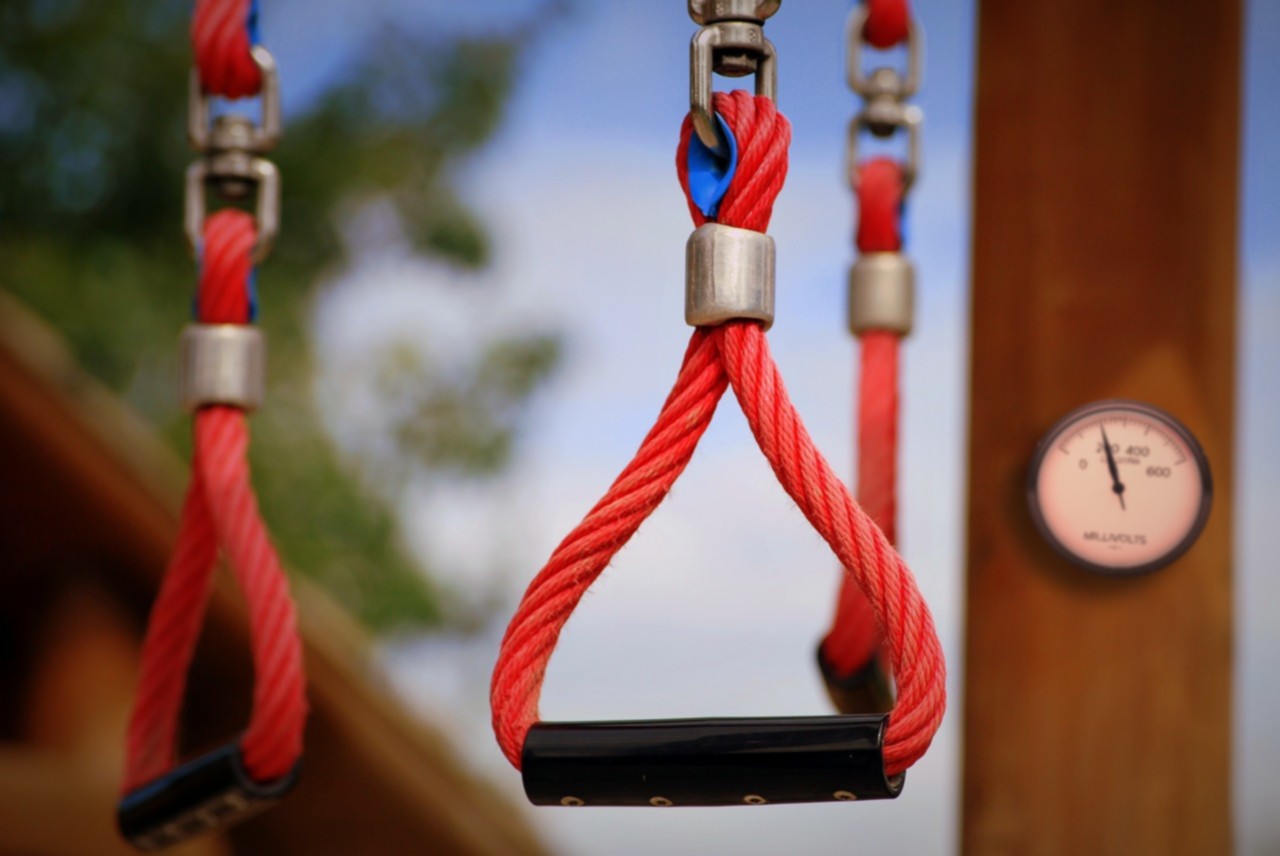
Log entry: 200; mV
